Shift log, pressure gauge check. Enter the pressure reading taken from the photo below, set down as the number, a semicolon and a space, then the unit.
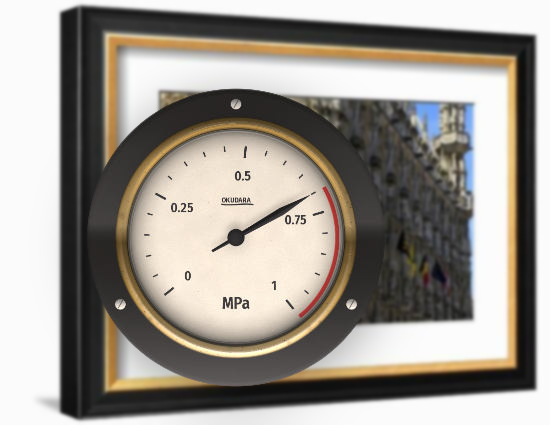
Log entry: 0.7; MPa
